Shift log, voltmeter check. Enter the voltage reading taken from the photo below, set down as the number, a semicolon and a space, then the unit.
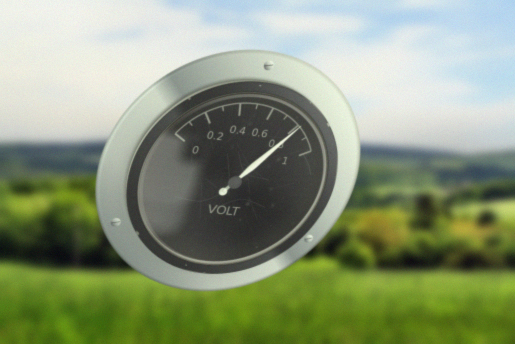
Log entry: 0.8; V
